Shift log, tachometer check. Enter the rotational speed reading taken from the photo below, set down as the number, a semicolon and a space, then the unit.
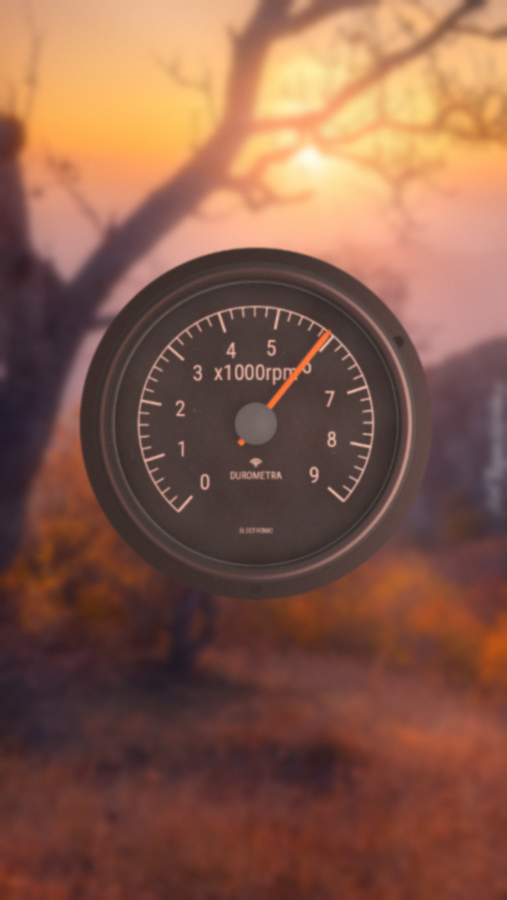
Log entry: 5900; rpm
